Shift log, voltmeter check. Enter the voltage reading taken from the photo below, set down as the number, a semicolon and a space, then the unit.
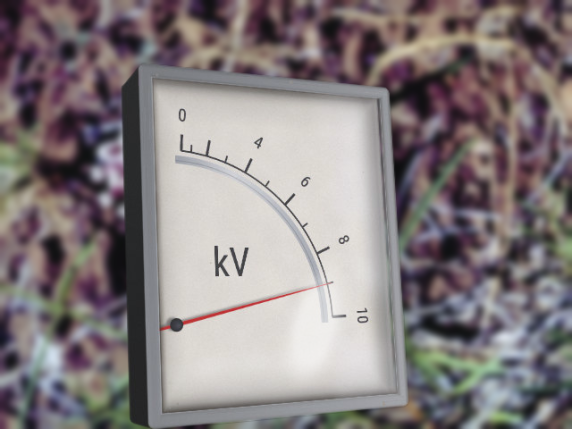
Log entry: 9; kV
